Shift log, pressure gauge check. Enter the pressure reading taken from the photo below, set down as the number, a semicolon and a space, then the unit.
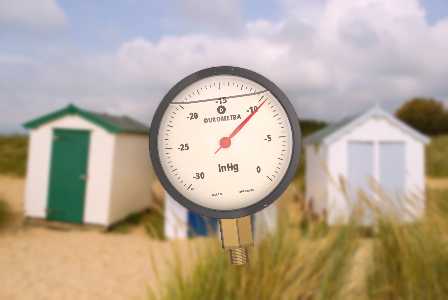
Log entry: -9.5; inHg
